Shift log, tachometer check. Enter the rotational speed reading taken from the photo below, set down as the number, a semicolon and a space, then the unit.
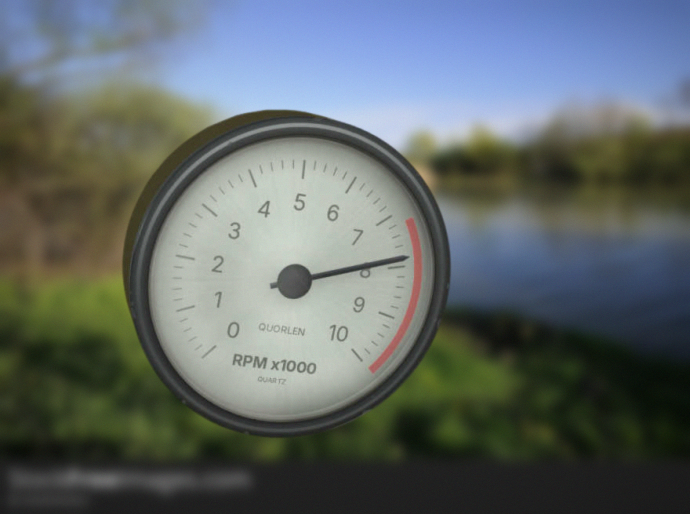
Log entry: 7800; rpm
